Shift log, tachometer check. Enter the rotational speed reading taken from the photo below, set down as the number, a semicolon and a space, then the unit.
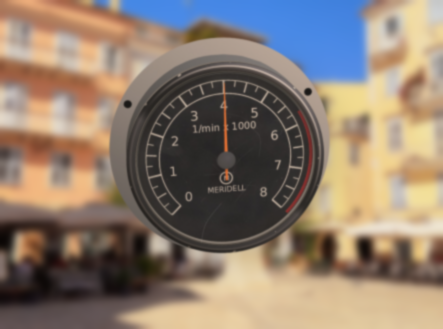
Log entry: 4000; rpm
